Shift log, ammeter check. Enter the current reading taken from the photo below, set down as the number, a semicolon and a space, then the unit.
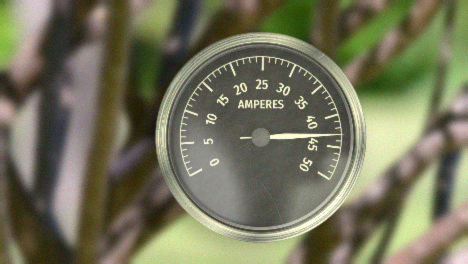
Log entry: 43; A
